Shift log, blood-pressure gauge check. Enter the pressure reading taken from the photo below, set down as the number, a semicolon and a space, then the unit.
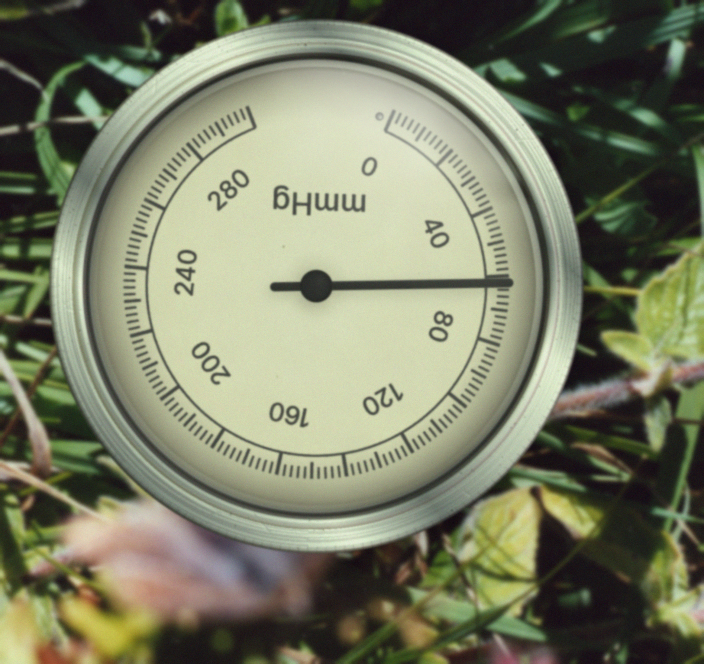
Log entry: 62; mmHg
